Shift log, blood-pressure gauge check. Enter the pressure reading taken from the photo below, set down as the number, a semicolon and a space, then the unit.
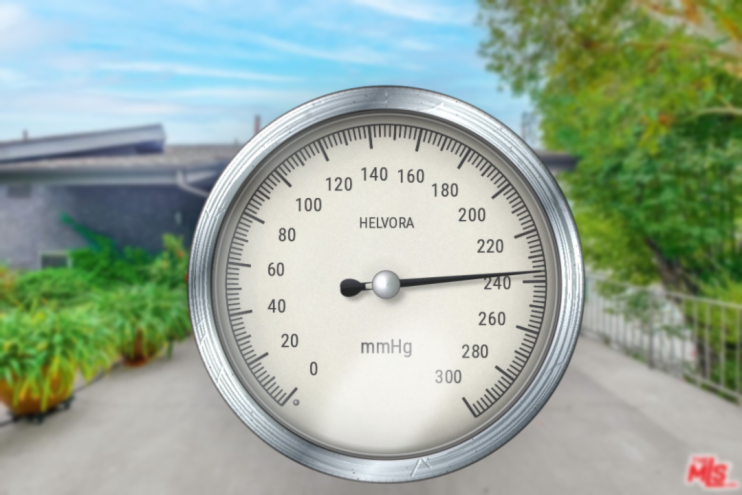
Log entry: 236; mmHg
